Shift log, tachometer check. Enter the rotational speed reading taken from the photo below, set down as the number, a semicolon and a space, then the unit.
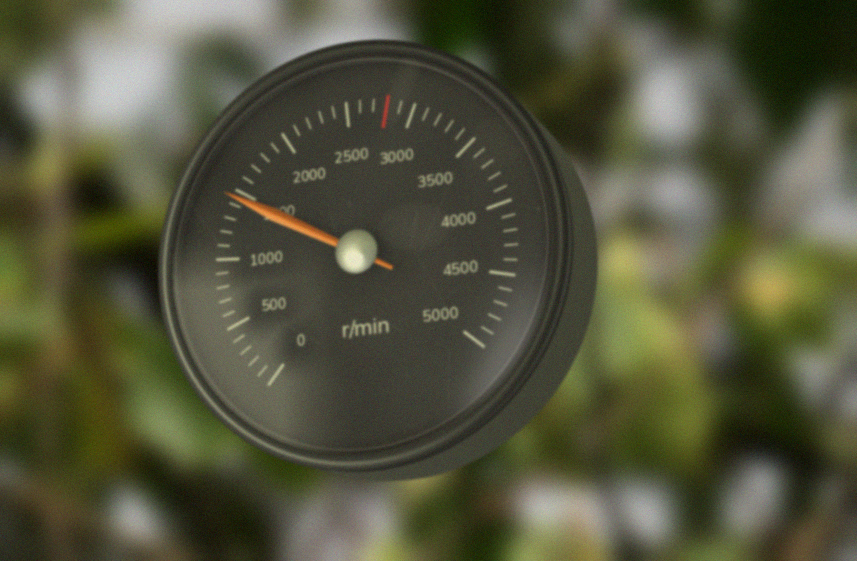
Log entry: 1450; rpm
